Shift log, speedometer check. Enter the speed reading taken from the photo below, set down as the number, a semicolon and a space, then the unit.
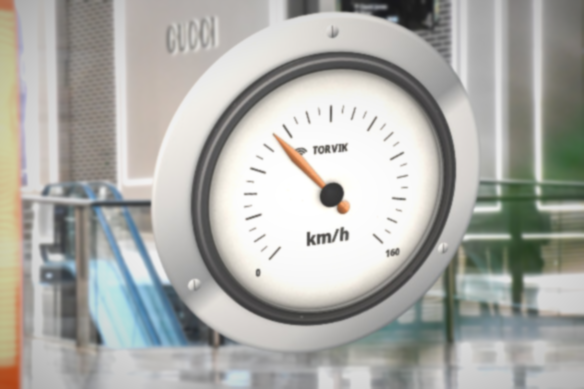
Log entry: 55; km/h
